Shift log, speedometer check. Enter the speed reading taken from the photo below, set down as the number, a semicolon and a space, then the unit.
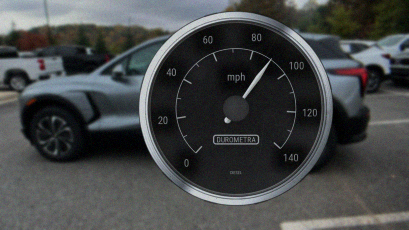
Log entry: 90; mph
